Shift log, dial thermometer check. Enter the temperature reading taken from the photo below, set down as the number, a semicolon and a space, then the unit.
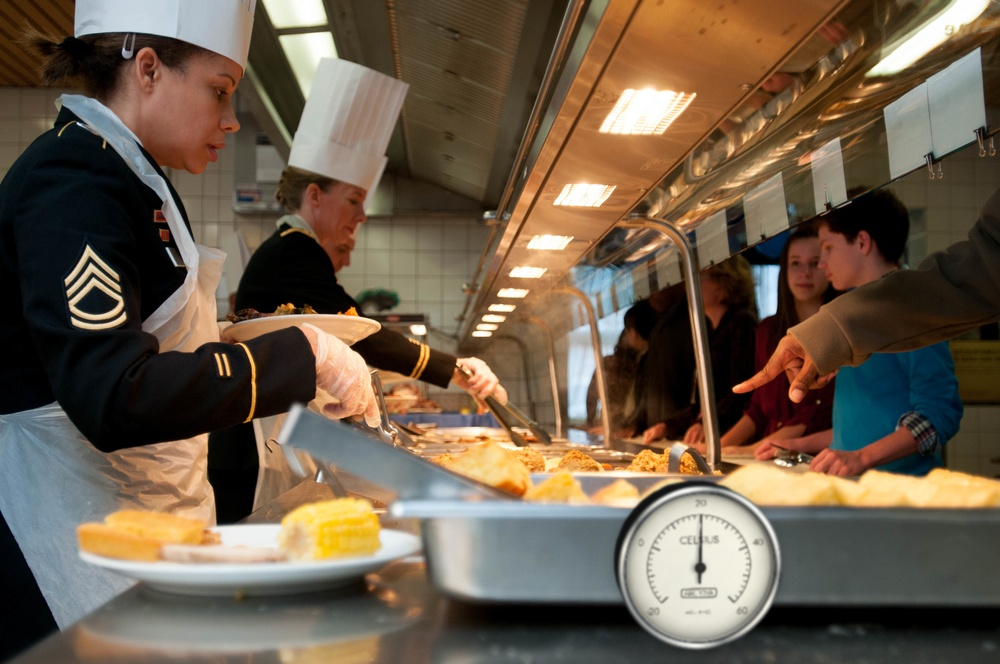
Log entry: 20; °C
